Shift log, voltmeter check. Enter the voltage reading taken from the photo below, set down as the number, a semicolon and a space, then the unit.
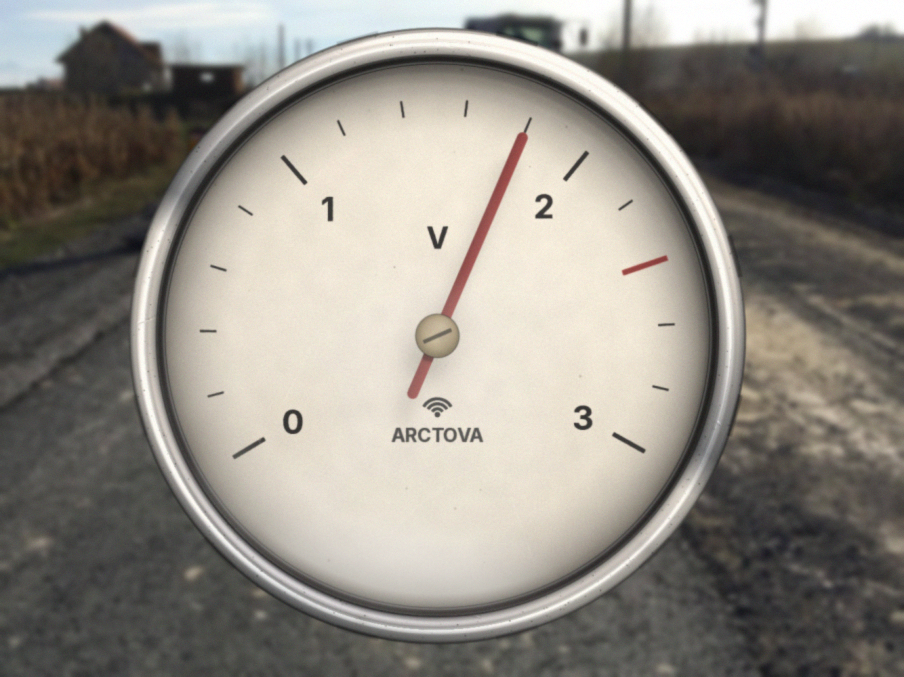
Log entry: 1.8; V
